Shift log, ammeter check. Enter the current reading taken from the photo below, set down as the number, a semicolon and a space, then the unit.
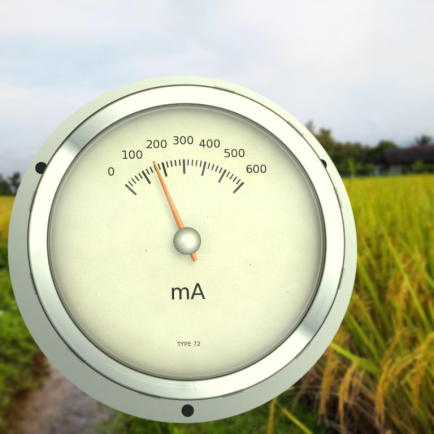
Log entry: 160; mA
